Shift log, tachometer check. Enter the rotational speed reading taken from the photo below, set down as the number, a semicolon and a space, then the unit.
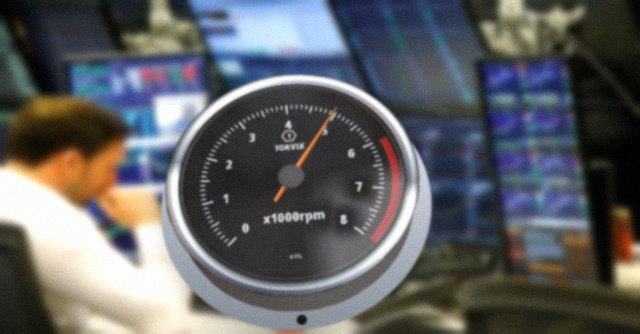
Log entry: 5000; rpm
